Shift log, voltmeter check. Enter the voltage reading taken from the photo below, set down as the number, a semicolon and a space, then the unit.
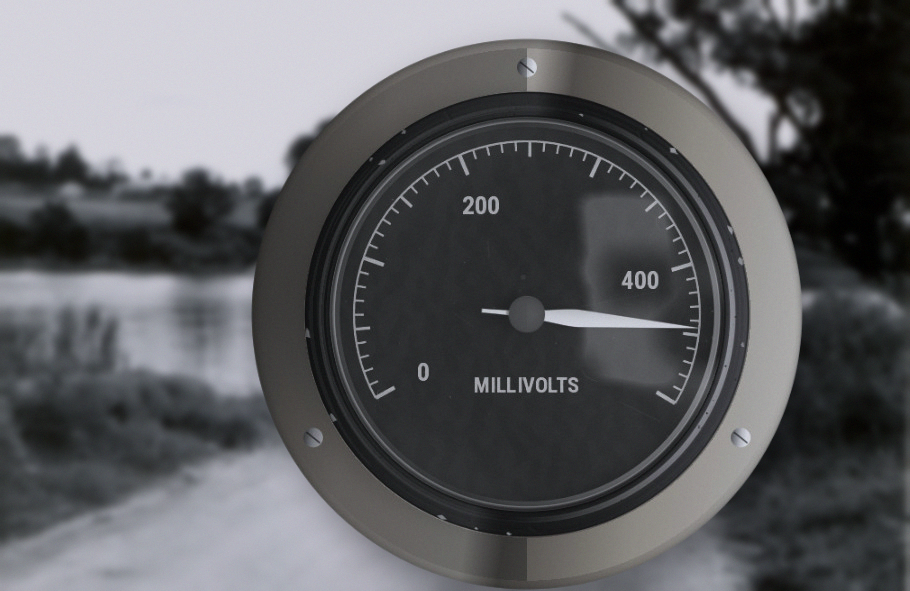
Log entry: 445; mV
